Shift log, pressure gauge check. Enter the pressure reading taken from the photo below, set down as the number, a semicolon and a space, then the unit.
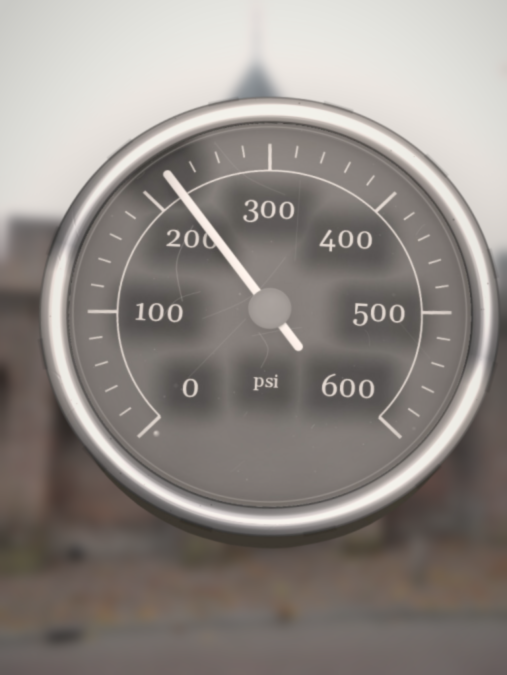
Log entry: 220; psi
